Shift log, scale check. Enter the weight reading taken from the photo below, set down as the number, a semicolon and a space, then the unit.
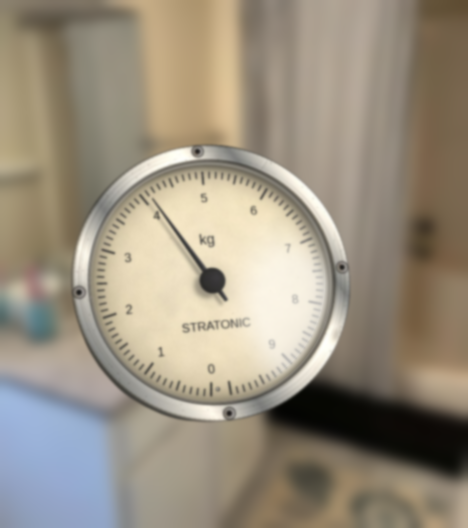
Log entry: 4.1; kg
